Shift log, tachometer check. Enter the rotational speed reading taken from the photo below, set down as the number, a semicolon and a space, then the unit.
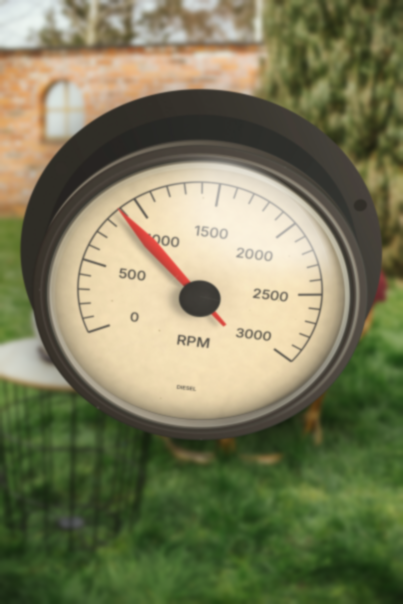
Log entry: 900; rpm
